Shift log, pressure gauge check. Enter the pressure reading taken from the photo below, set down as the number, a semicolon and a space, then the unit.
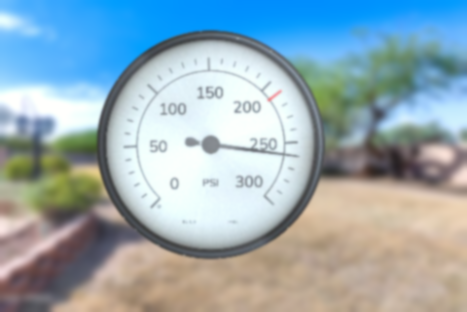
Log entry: 260; psi
